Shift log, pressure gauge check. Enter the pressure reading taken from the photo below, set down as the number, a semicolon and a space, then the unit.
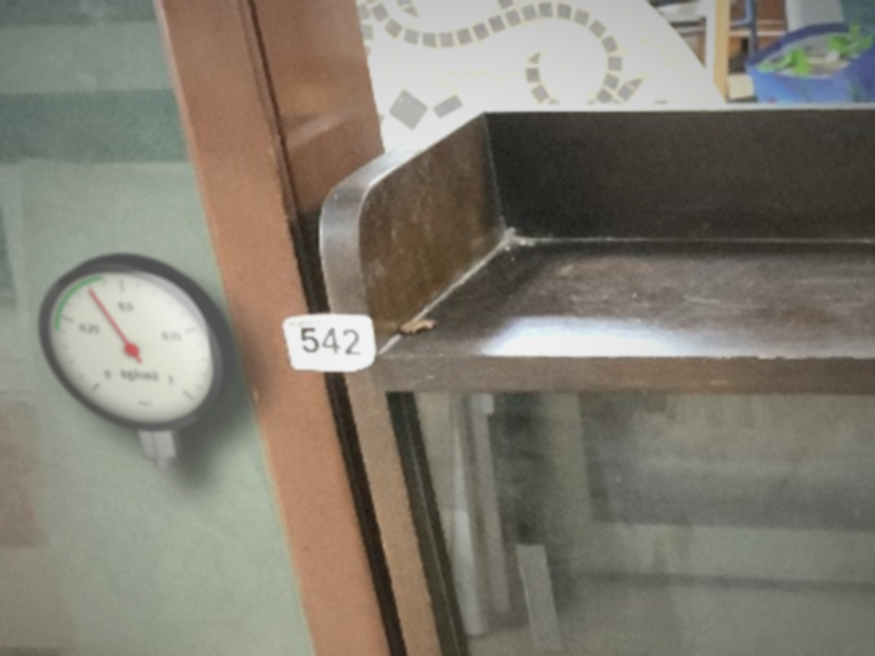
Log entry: 0.4; kg/cm²
